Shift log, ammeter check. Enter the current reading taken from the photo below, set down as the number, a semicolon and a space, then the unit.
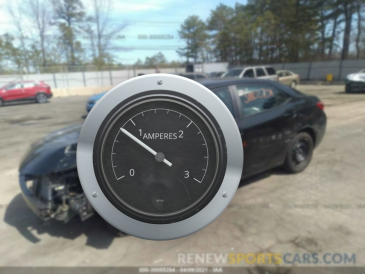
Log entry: 0.8; A
